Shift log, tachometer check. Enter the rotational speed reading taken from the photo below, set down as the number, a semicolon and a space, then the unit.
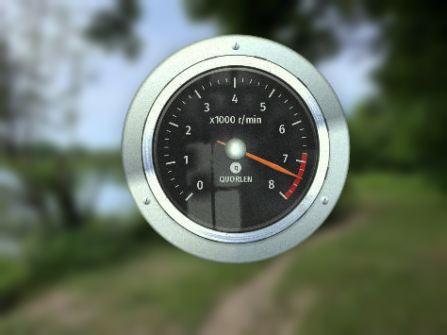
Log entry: 7400; rpm
